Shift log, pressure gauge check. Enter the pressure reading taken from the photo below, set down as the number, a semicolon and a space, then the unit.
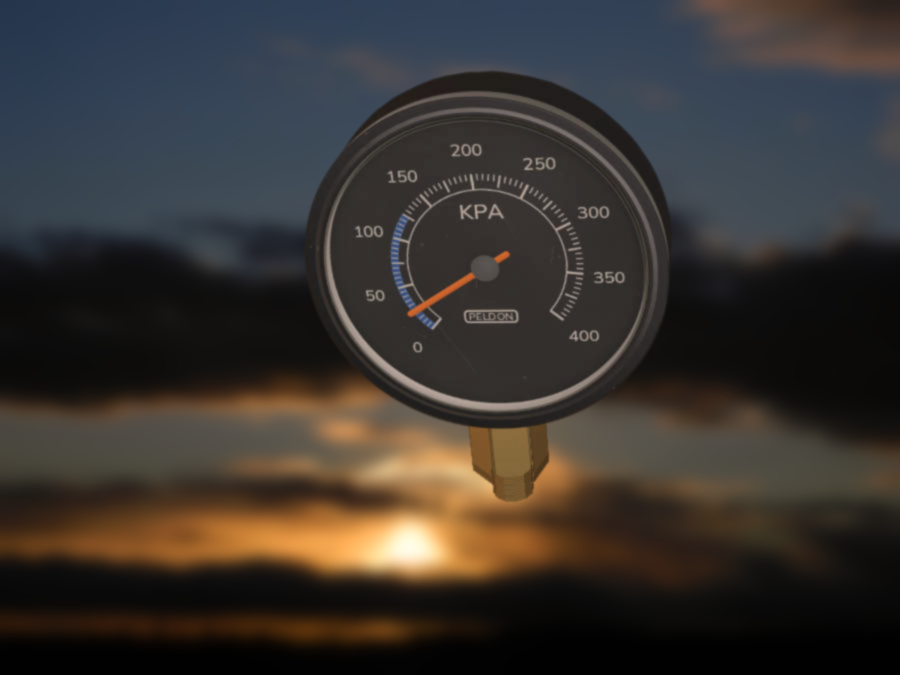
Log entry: 25; kPa
